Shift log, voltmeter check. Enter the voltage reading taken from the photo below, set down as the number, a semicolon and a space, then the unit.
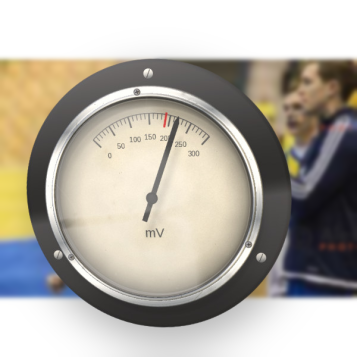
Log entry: 220; mV
